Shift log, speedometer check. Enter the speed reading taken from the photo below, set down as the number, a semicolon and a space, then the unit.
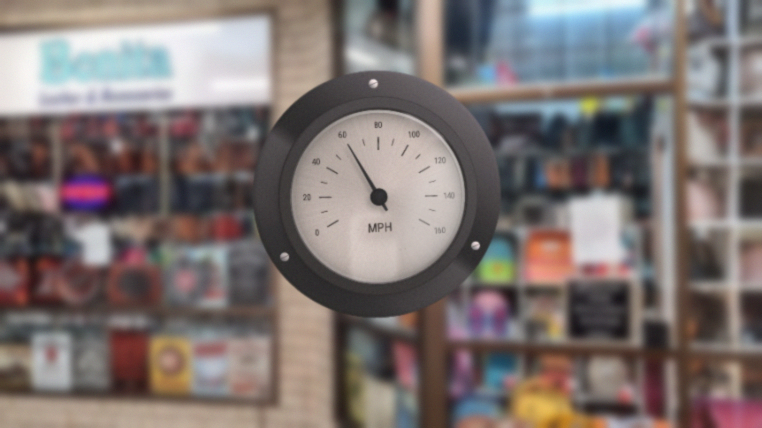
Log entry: 60; mph
